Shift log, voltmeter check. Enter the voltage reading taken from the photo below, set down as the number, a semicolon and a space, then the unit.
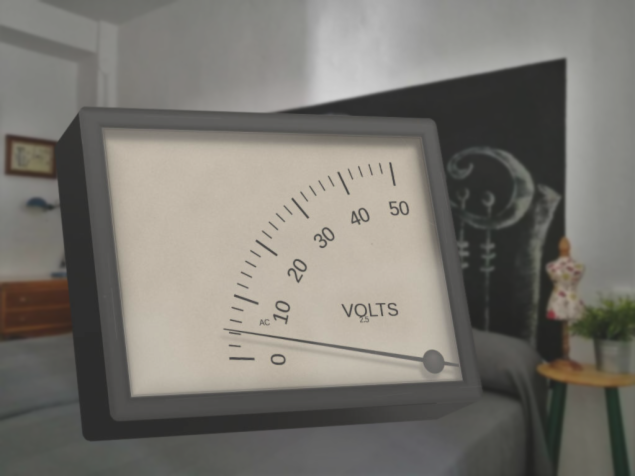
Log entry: 4; V
